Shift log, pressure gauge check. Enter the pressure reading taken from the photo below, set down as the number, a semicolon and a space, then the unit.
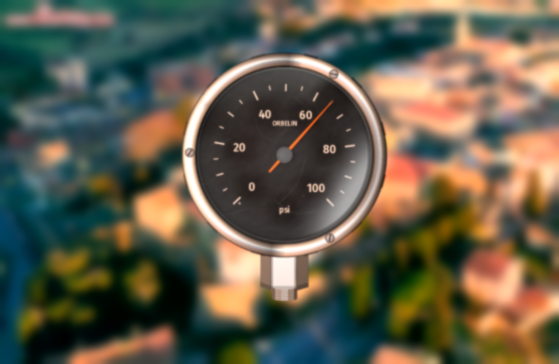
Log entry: 65; psi
